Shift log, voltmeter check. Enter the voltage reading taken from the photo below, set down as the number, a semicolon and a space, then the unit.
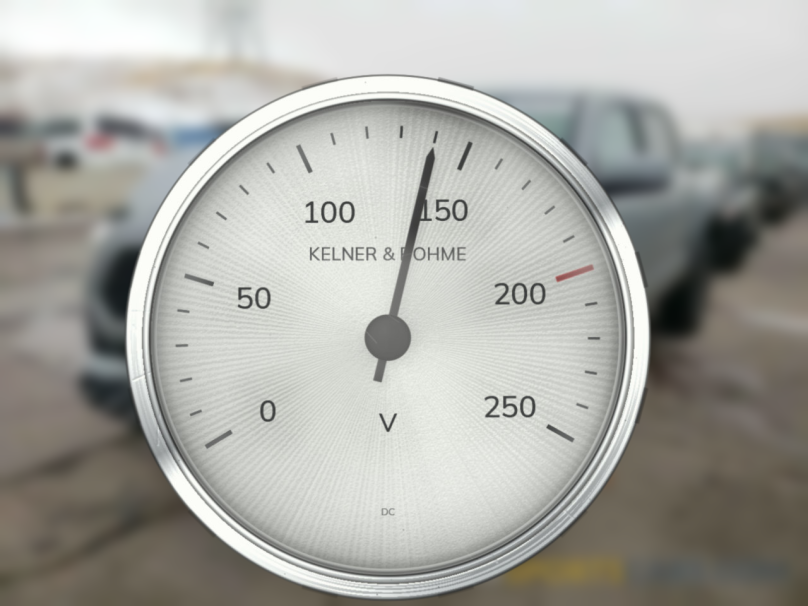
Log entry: 140; V
